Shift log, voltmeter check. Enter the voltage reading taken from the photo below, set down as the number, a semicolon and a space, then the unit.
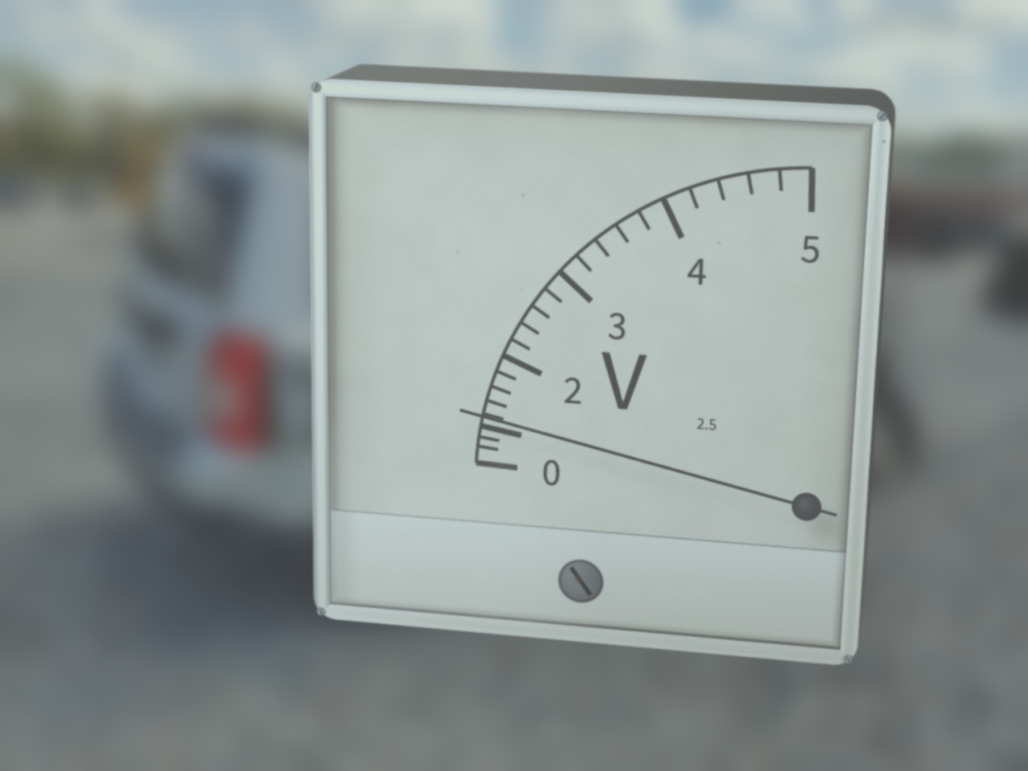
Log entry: 1.2; V
